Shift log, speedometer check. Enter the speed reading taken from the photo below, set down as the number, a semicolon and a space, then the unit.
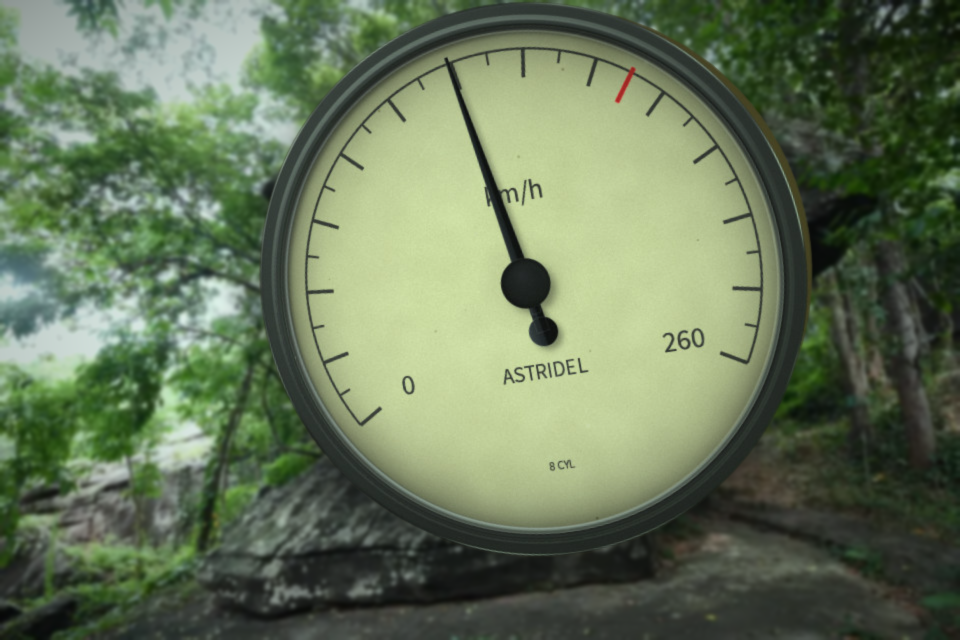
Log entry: 120; km/h
